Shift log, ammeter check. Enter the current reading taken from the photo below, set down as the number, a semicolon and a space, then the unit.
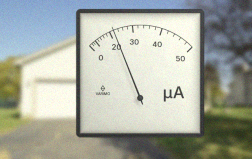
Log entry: 22; µA
